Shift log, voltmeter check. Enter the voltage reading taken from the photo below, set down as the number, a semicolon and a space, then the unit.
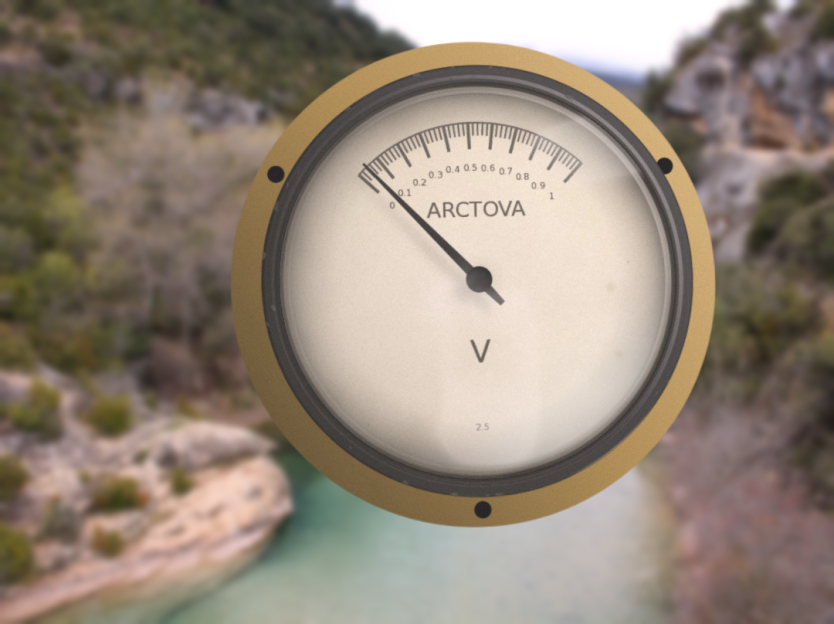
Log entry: 0.04; V
